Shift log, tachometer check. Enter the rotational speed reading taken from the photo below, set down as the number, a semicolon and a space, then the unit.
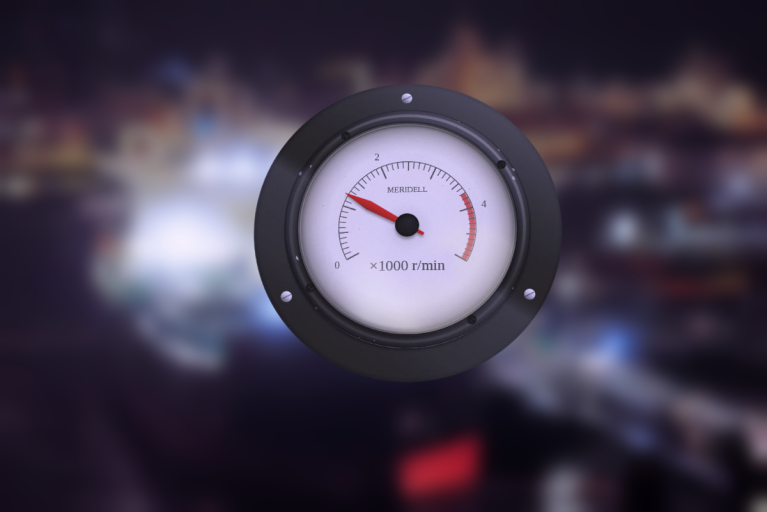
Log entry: 1200; rpm
